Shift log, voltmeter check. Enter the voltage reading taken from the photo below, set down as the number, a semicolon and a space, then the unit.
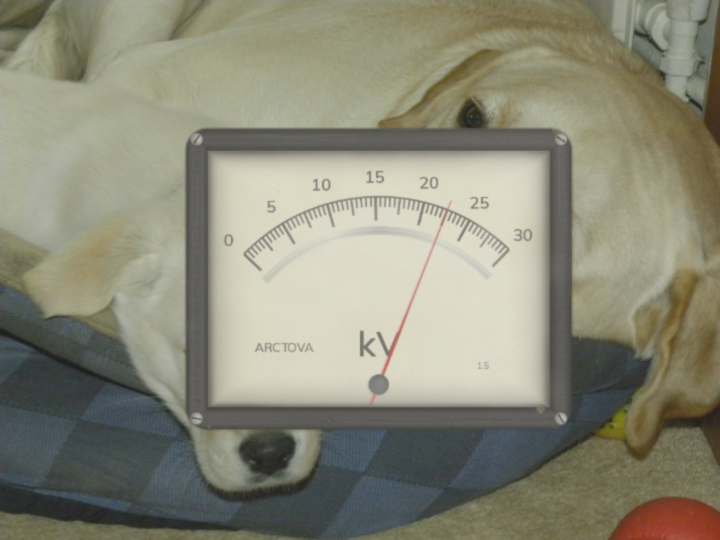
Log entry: 22.5; kV
